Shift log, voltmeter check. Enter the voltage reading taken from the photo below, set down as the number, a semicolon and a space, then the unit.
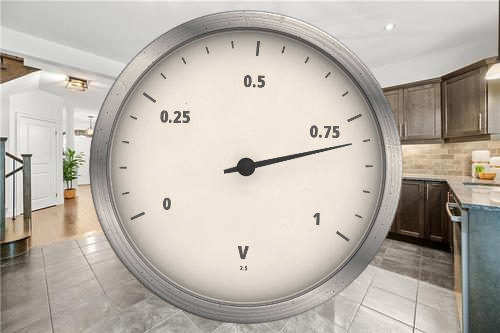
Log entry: 0.8; V
